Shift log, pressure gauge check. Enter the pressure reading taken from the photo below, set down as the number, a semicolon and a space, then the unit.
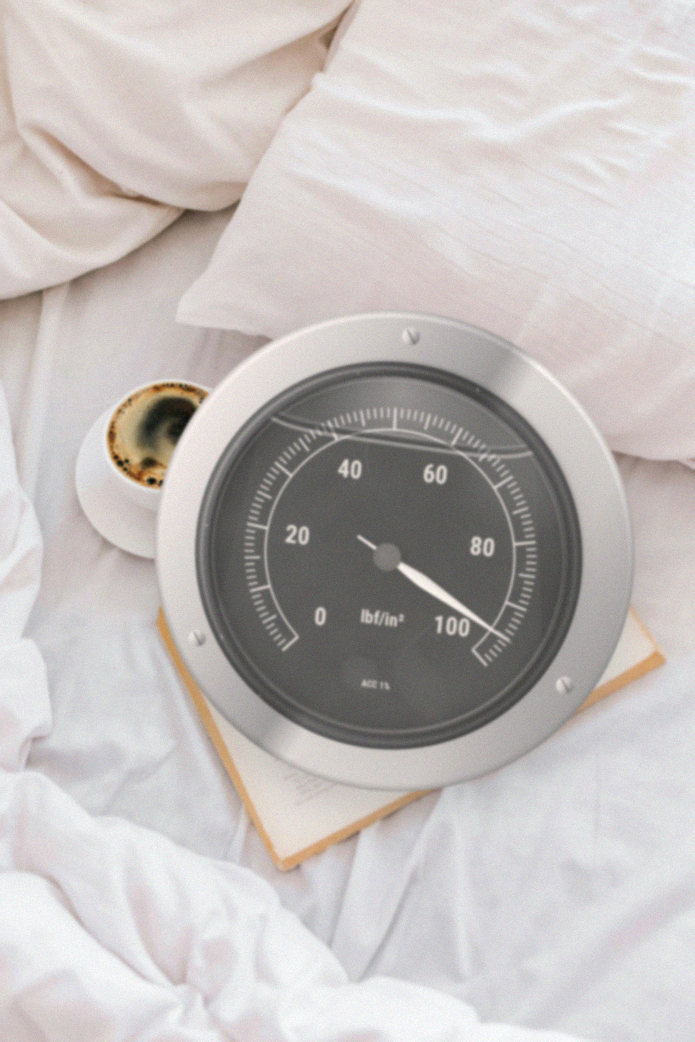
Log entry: 95; psi
